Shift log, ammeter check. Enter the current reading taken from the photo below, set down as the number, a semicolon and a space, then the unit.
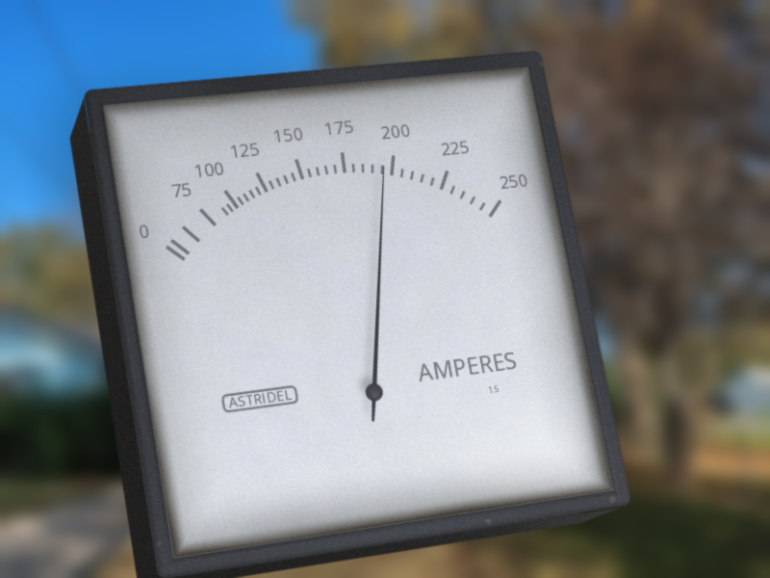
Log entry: 195; A
